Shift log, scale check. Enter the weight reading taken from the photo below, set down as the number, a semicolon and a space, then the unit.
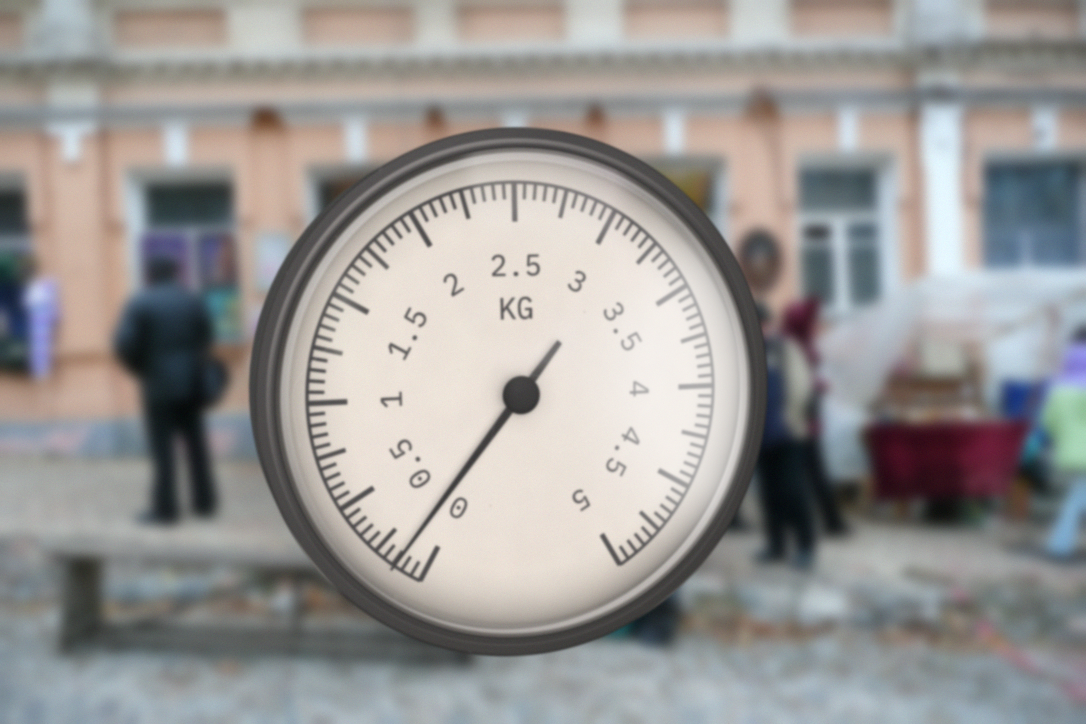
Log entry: 0.15; kg
